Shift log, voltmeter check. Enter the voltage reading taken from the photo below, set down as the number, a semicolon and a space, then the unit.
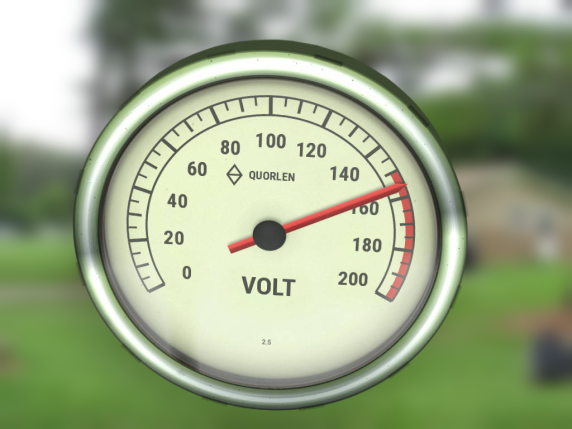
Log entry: 155; V
